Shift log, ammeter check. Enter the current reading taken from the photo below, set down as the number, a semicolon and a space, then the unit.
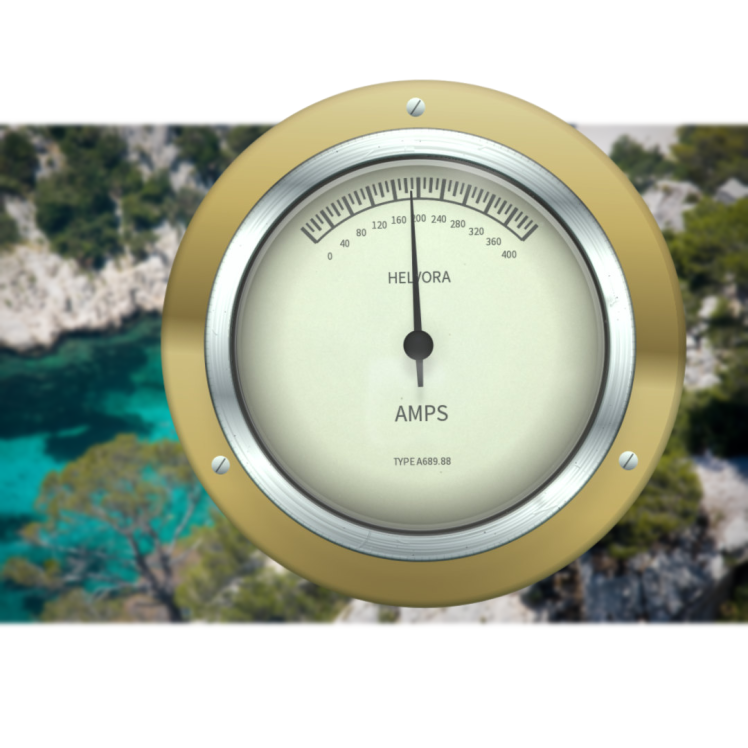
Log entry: 190; A
